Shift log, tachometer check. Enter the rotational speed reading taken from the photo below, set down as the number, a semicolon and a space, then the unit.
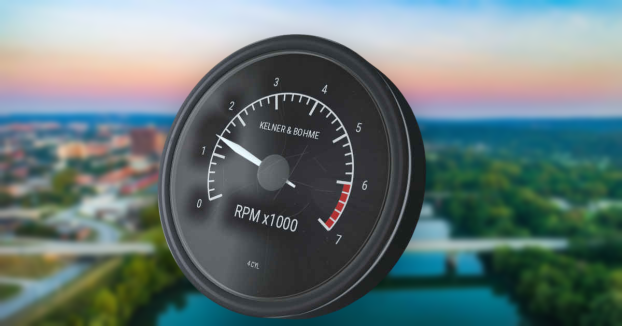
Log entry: 1400; rpm
